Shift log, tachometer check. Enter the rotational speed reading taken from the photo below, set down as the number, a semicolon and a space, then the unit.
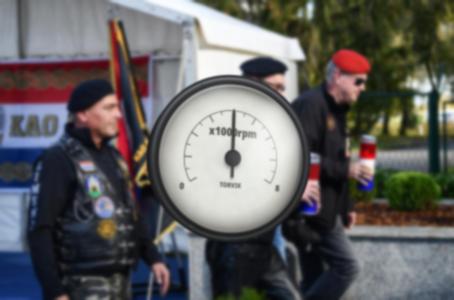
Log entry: 4000; rpm
